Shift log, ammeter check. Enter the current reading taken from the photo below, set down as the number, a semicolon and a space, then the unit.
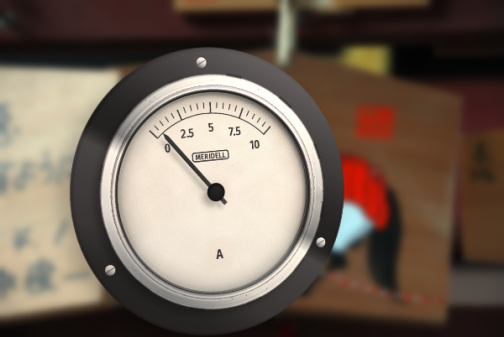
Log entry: 0.5; A
